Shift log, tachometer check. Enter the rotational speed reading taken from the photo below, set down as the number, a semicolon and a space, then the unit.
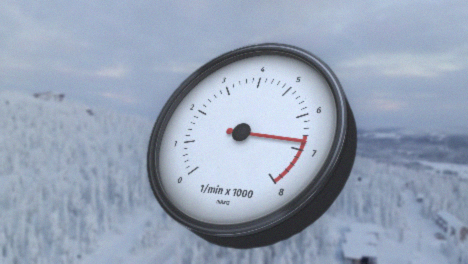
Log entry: 6800; rpm
